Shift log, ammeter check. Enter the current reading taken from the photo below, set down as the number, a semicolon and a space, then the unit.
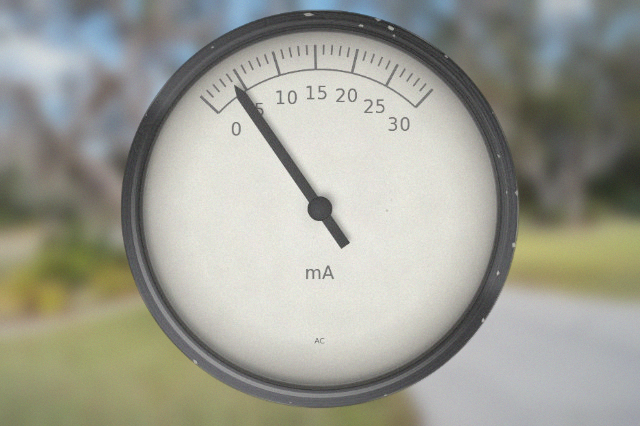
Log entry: 4; mA
